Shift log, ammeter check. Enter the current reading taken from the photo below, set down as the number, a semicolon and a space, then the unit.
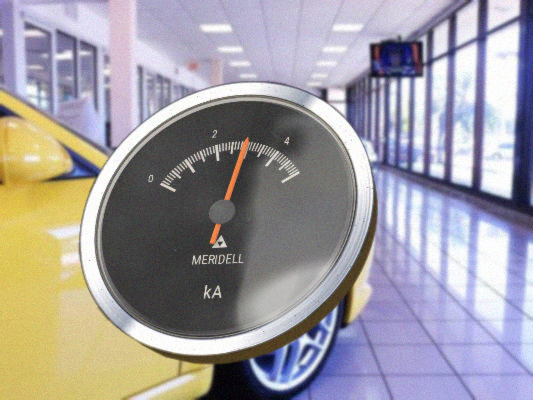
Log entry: 3; kA
